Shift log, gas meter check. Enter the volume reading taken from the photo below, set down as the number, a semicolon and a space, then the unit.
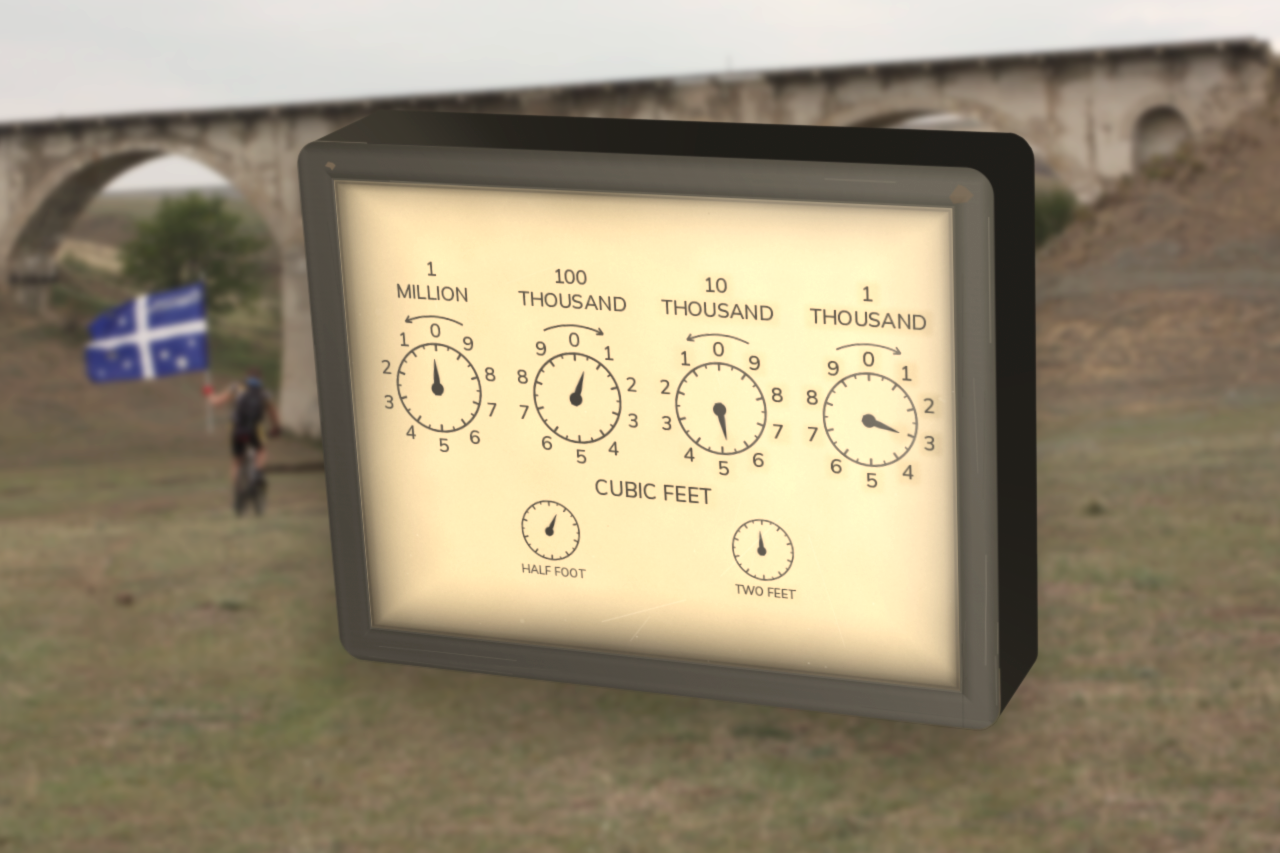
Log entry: 5300; ft³
